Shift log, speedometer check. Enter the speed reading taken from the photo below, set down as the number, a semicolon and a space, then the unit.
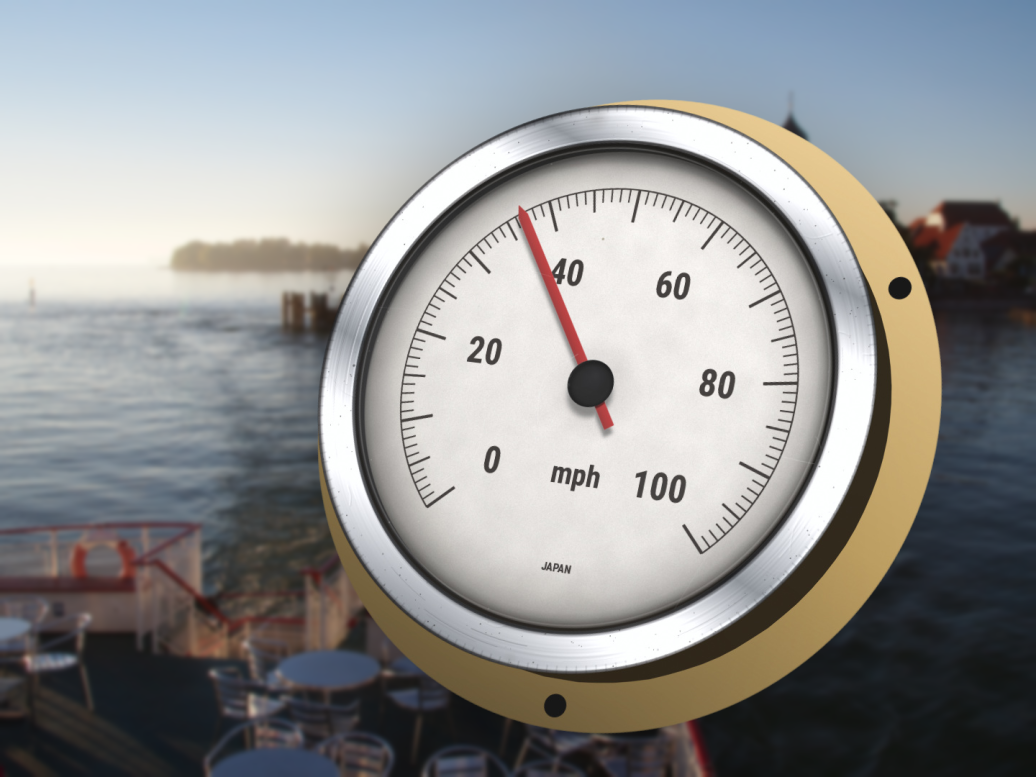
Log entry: 37; mph
